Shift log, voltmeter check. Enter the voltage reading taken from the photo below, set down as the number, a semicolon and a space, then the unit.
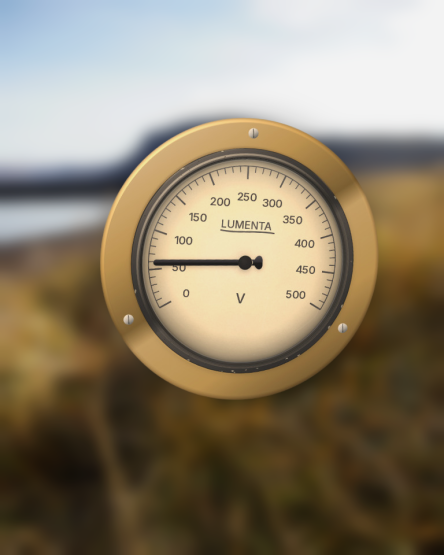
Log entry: 60; V
